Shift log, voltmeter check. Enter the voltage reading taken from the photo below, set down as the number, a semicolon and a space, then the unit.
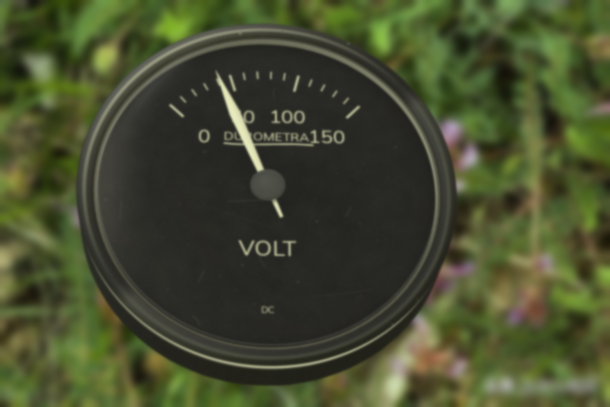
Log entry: 40; V
